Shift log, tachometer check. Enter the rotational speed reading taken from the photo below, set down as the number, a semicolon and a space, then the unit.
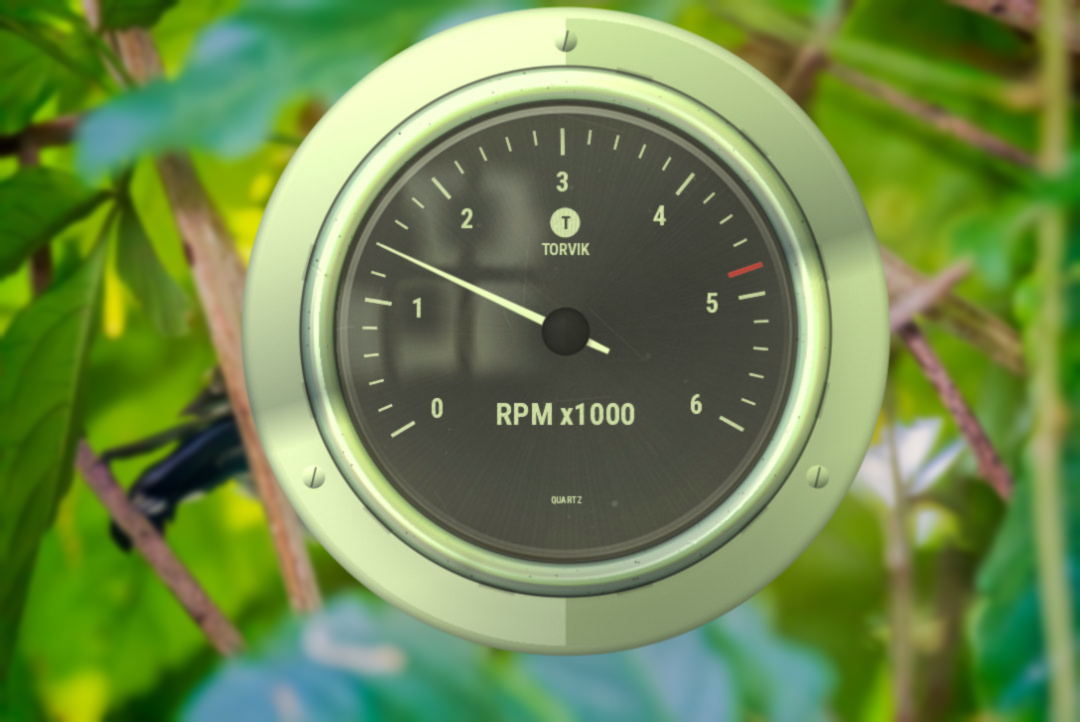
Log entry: 1400; rpm
